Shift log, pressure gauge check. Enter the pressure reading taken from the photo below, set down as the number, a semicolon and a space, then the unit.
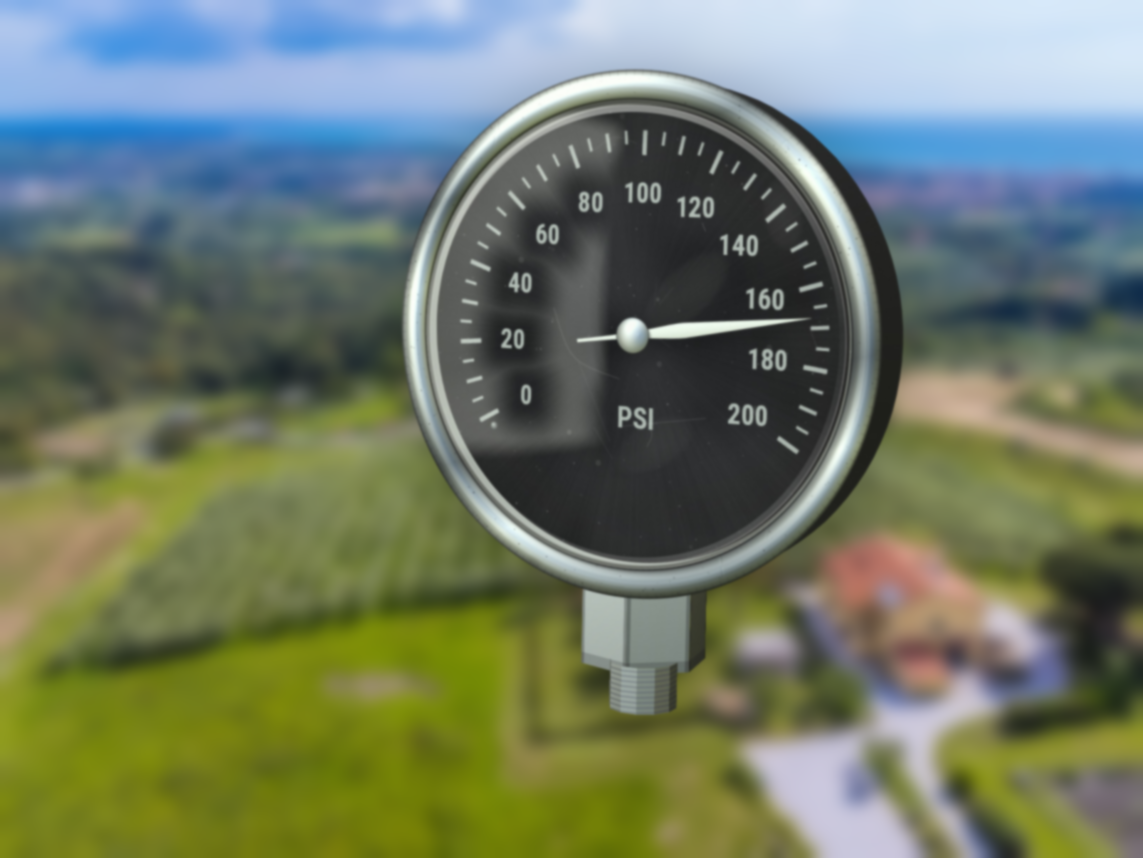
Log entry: 167.5; psi
